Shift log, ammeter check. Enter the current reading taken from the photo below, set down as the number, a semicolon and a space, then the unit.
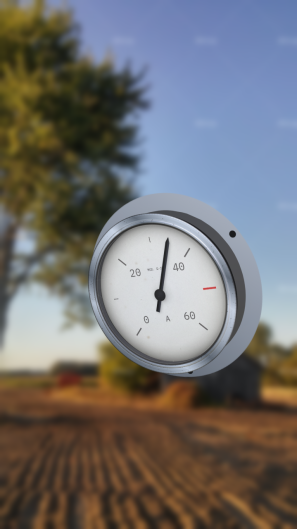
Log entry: 35; A
